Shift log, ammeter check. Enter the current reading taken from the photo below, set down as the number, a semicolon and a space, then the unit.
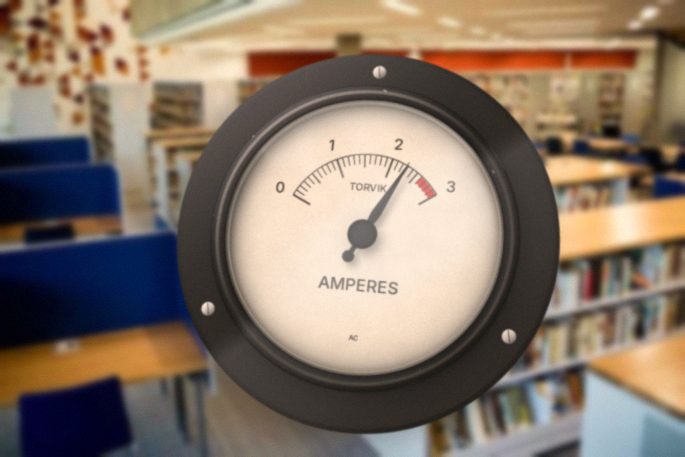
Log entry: 2.3; A
